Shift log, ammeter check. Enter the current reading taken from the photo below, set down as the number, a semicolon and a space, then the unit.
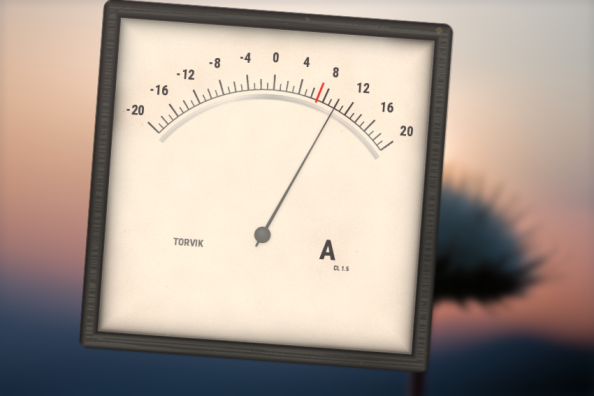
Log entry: 10; A
